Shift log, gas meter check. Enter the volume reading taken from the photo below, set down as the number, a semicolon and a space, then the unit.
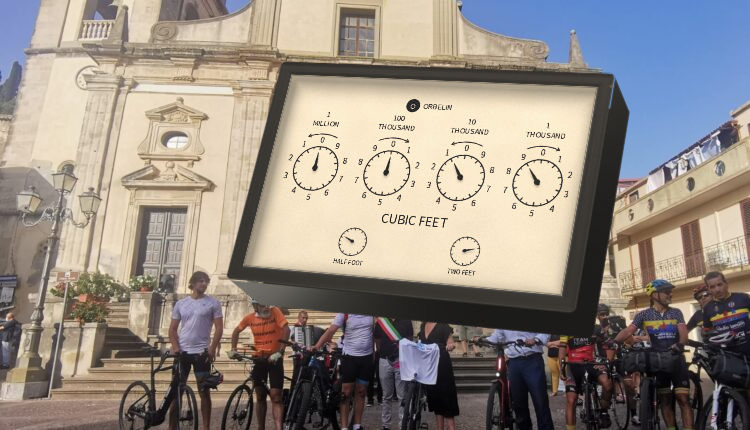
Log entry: 900; ft³
